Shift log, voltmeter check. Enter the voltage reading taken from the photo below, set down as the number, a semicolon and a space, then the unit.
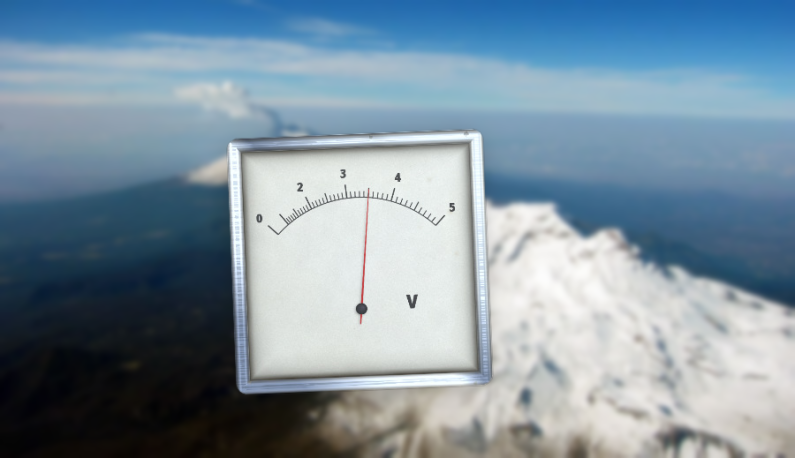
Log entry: 3.5; V
